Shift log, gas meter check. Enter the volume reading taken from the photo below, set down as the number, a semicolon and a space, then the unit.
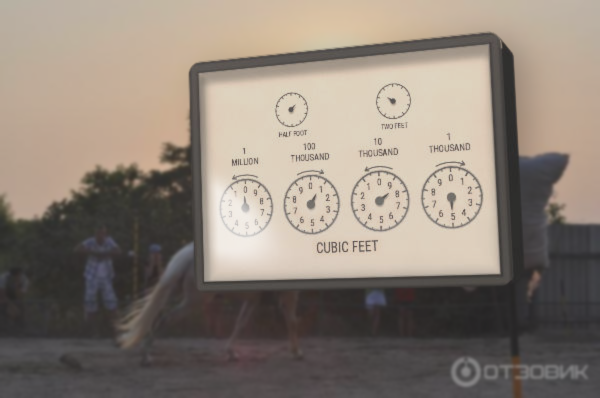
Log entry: 8500; ft³
